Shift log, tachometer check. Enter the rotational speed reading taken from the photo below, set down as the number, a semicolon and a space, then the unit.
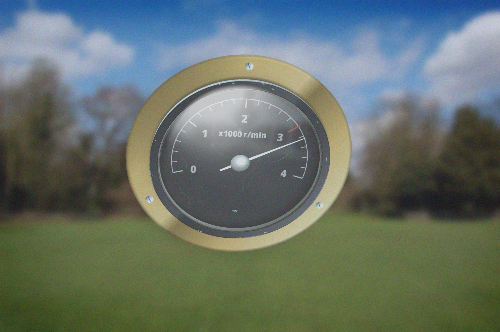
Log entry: 3200; rpm
